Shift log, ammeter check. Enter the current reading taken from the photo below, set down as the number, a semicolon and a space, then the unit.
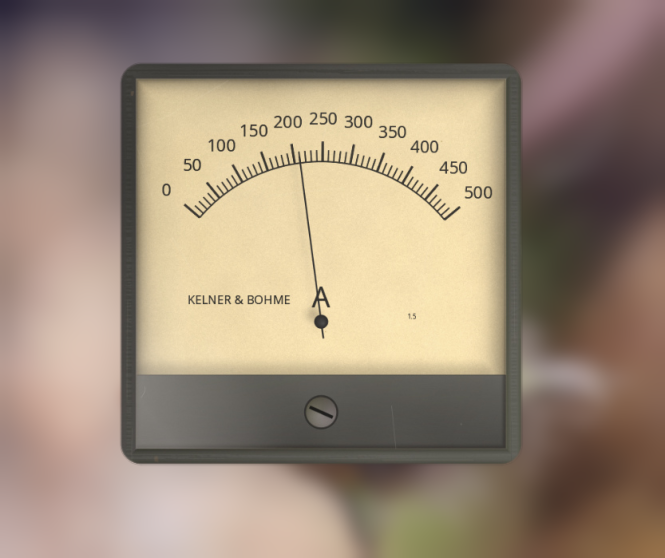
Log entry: 210; A
